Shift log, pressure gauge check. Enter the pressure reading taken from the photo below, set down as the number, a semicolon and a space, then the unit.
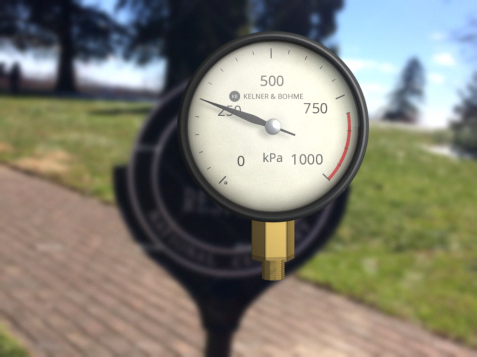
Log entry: 250; kPa
